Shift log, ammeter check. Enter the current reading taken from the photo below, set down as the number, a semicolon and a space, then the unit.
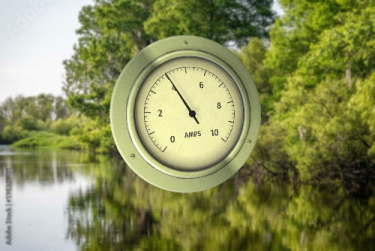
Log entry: 4; A
